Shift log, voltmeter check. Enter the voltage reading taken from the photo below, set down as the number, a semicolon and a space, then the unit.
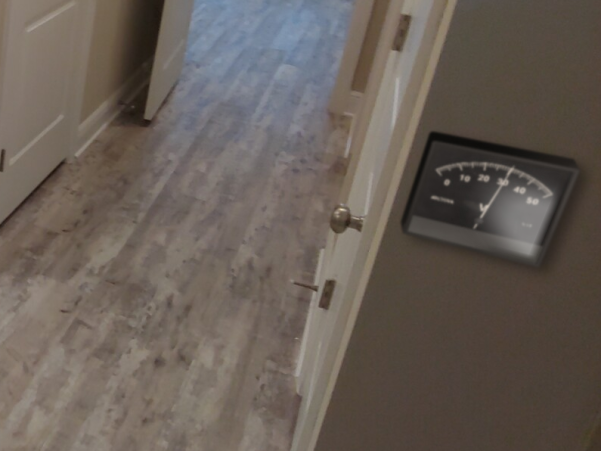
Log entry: 30; V
